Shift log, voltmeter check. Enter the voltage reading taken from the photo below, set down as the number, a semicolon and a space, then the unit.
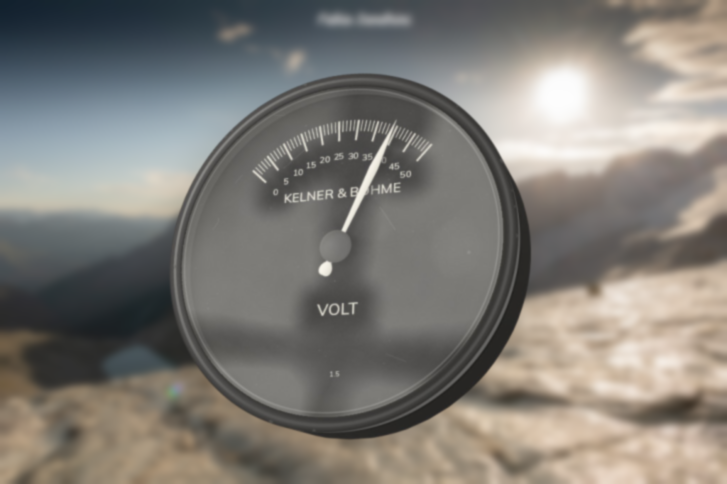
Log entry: 40; V
